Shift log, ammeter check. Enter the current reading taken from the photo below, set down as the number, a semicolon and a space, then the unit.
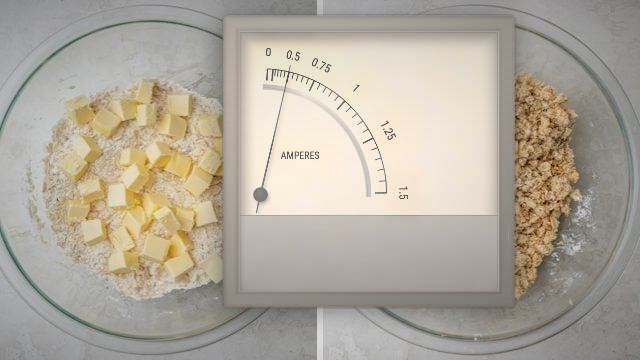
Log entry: 0.5; A
